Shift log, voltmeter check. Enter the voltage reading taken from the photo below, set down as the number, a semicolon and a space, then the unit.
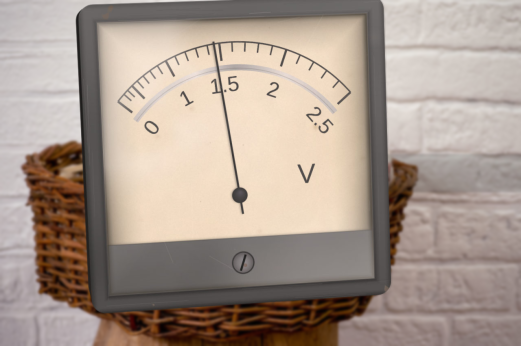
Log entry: 1.45; V
